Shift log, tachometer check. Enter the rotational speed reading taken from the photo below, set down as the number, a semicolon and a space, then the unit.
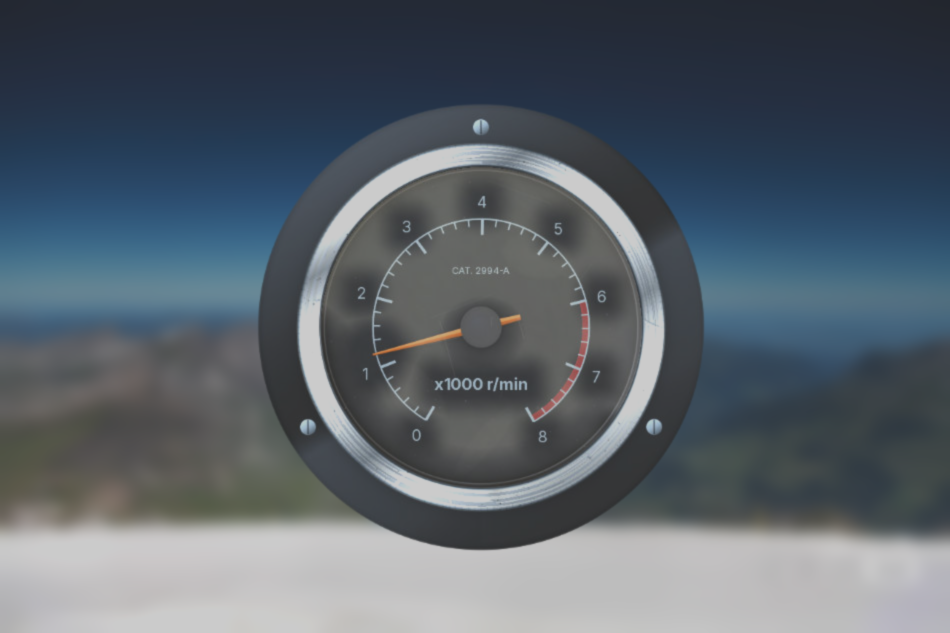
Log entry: 1200; rpm
